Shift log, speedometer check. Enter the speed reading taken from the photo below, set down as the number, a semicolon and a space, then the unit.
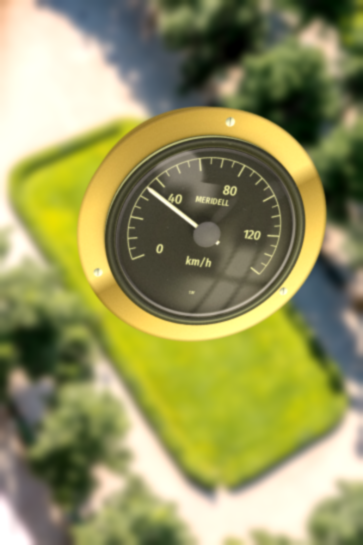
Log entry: 35; km/h
